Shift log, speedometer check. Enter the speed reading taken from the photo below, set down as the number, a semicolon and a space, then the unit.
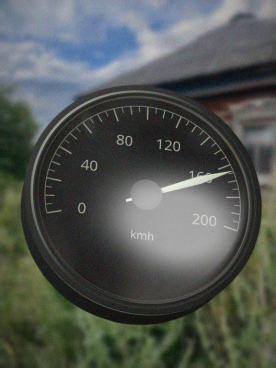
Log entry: 165; km/h
